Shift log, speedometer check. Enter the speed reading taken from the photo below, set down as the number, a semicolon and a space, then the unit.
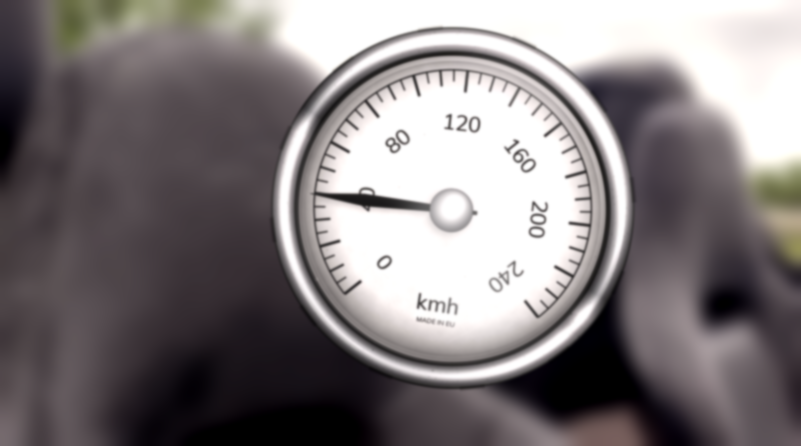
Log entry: 40; km/h
